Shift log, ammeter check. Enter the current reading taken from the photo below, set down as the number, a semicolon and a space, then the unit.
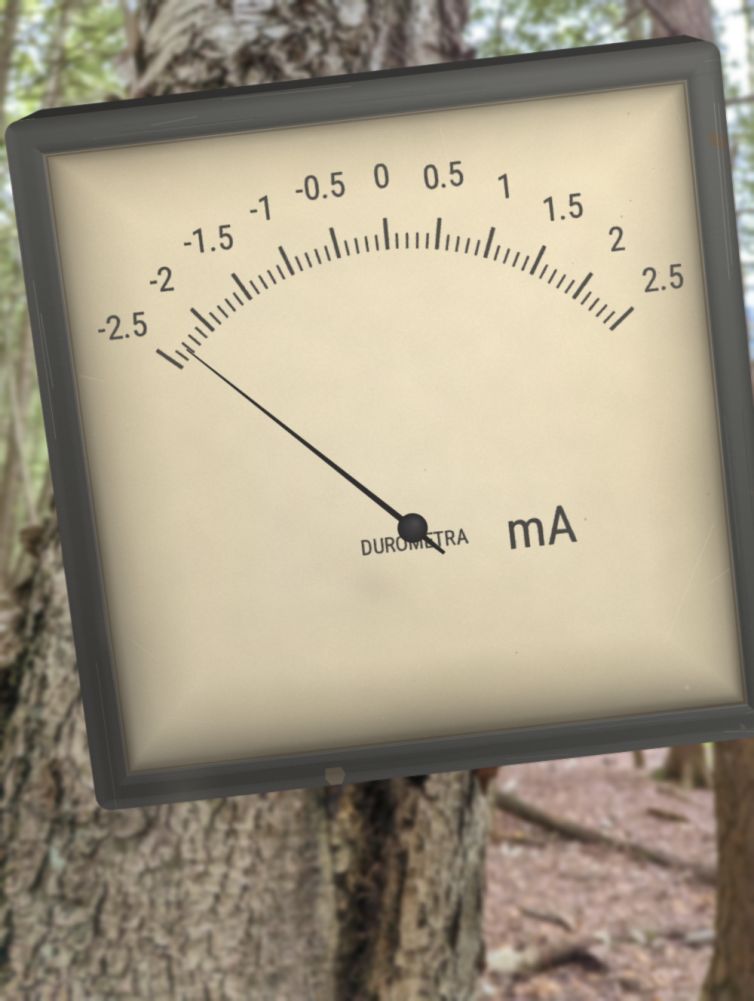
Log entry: -2.3; mA
